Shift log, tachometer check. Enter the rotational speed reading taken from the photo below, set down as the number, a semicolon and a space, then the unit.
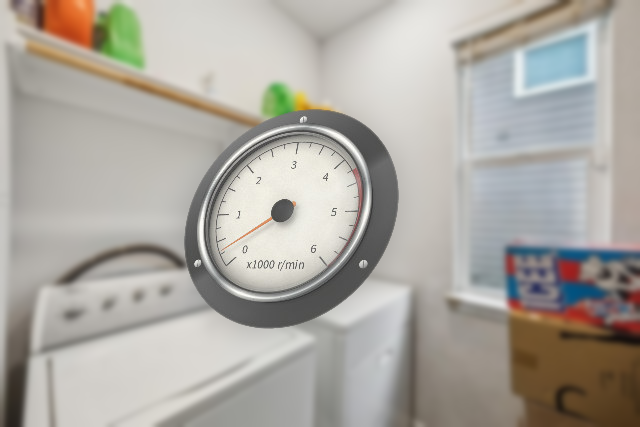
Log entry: 250; rpm
